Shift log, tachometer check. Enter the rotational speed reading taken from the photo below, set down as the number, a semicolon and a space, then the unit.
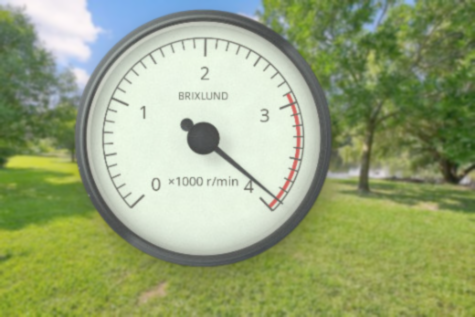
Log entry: 3900; rpm
